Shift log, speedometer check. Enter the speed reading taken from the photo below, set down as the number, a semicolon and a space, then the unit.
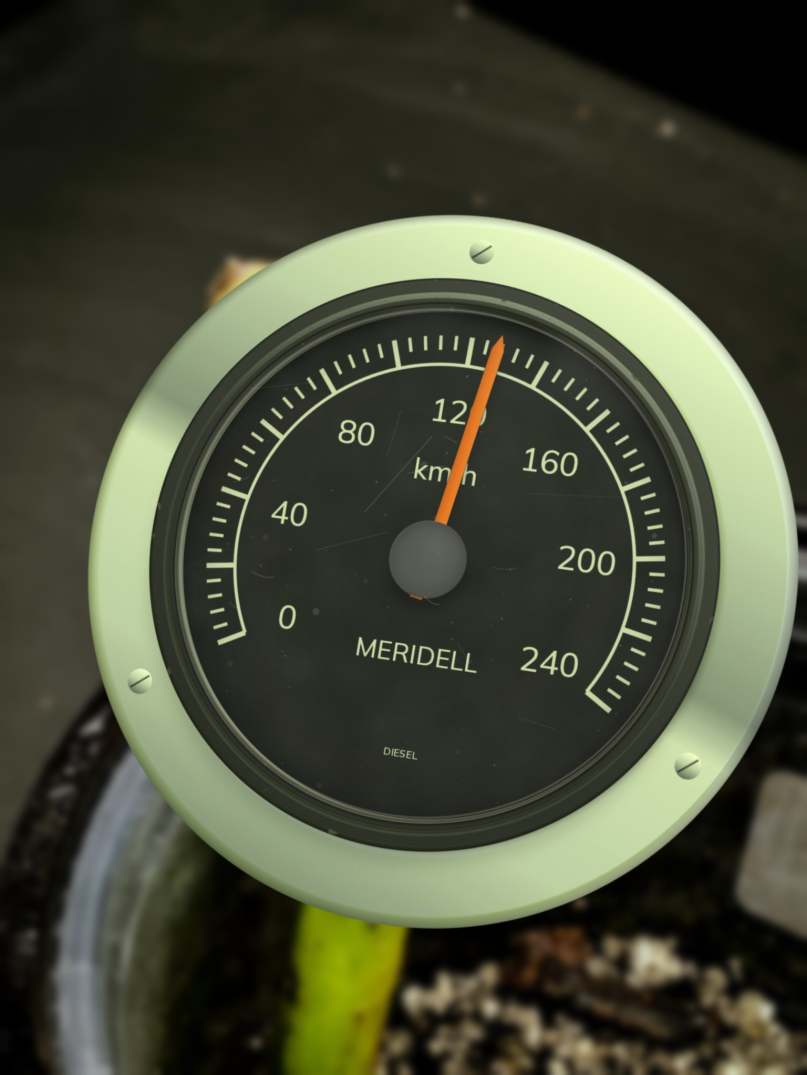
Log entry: 128; km/h
